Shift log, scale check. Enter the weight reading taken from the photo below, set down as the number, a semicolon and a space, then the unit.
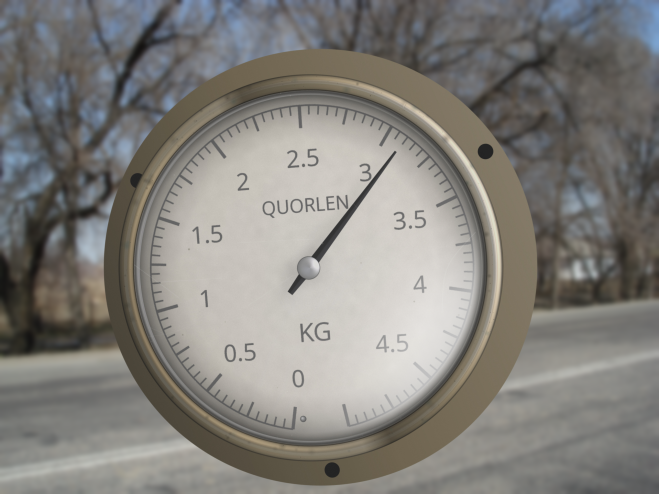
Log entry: 3.1; kg
